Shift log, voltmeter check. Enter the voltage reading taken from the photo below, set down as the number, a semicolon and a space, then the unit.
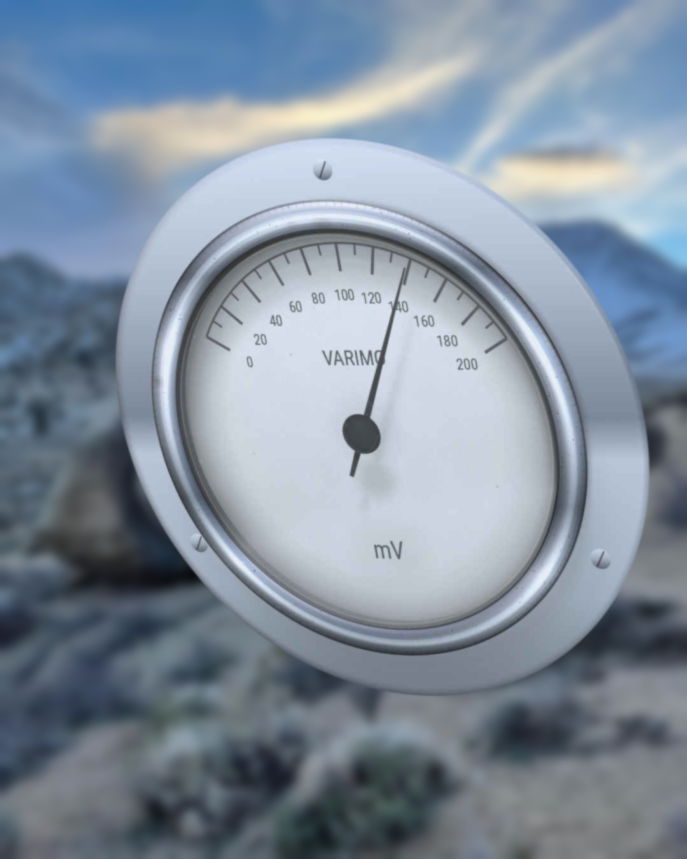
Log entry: 140; mV
